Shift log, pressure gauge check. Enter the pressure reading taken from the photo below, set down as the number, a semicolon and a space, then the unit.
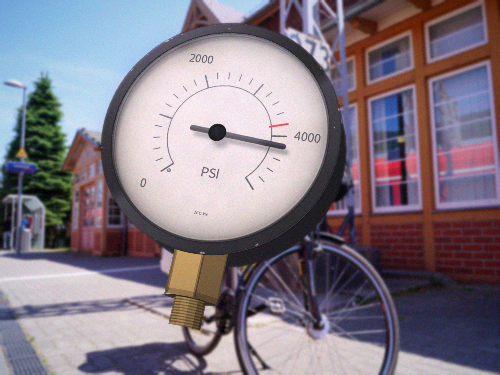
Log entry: 4200; psi
